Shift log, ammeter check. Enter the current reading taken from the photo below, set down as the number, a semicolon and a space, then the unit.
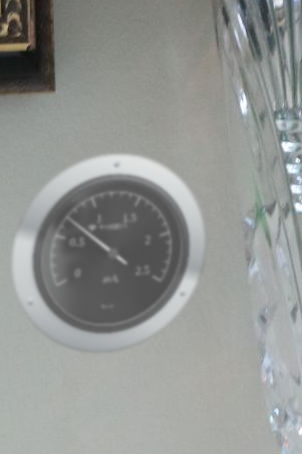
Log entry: 0.7; mA
